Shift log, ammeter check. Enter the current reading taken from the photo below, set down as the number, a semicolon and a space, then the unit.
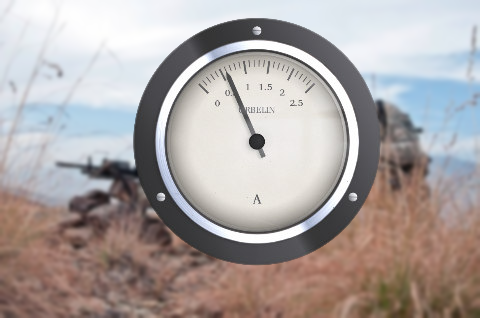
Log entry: 0.6; A
